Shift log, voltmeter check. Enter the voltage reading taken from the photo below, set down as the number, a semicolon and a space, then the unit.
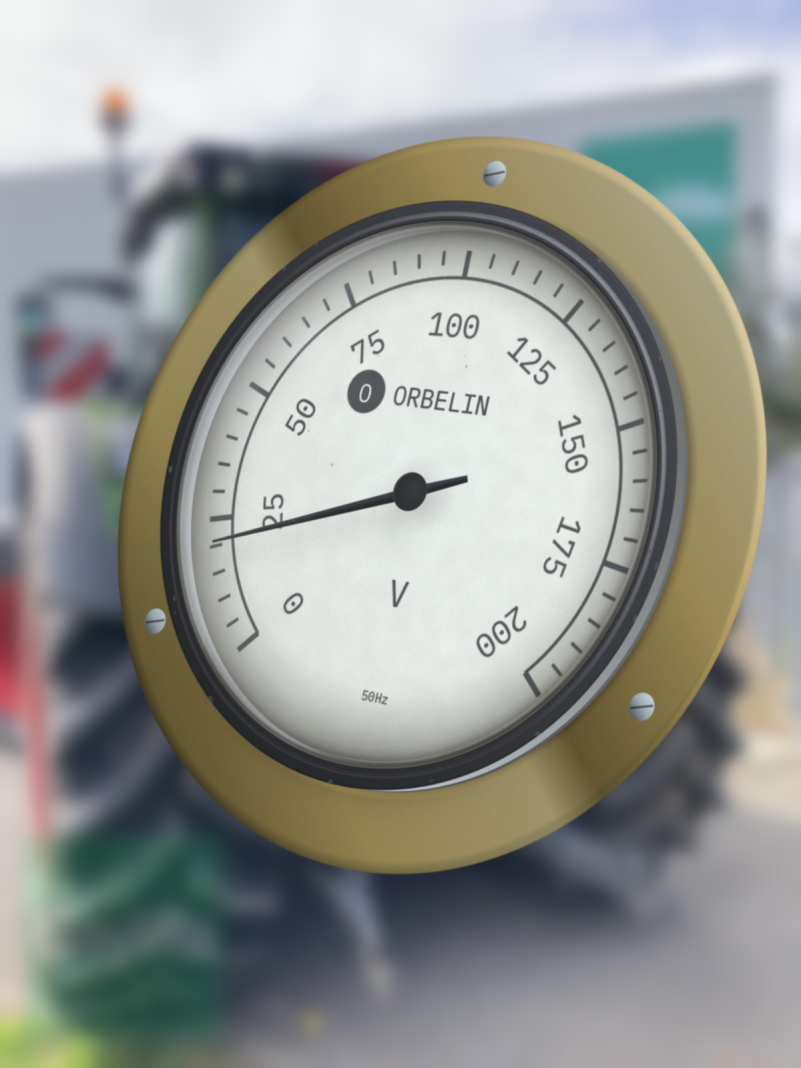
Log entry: 20; V
